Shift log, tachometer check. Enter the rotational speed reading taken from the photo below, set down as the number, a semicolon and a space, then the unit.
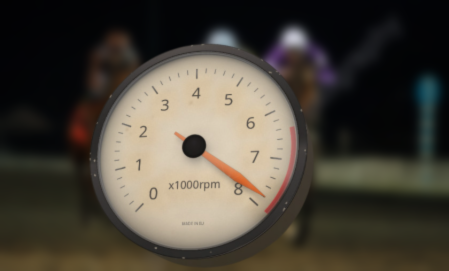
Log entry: 7800; rpm
